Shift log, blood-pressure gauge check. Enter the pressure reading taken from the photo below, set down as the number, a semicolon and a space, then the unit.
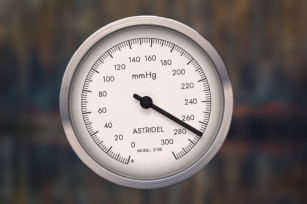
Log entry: 270; mmHg
